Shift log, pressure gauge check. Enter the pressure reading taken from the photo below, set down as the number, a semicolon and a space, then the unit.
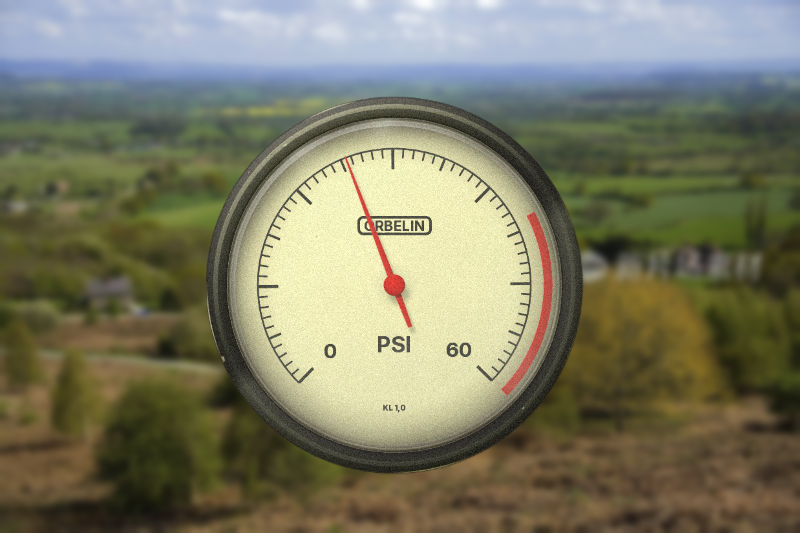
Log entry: 25.5; psi
